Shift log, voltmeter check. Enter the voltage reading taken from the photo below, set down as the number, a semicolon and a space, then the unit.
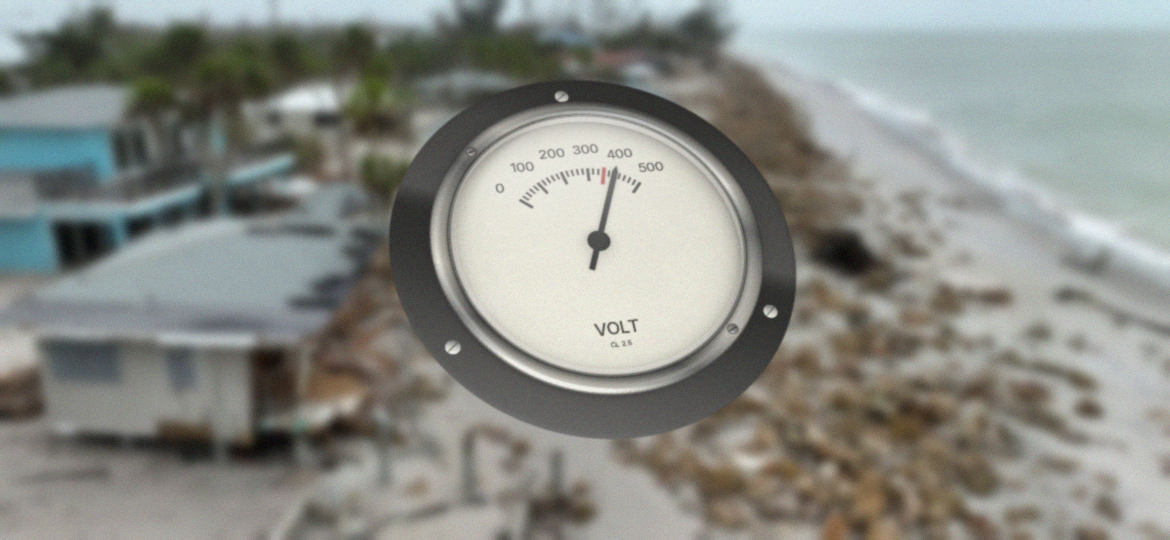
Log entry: 400; V
